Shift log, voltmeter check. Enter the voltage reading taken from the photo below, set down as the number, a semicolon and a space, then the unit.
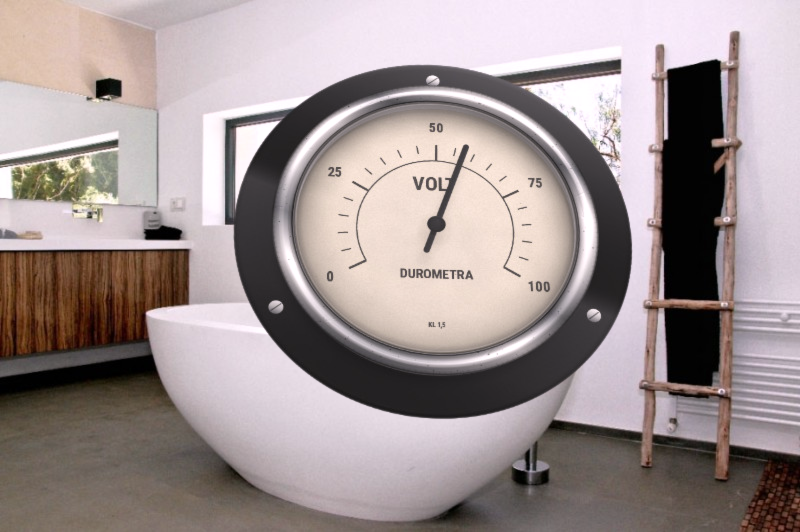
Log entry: 57.5; V
